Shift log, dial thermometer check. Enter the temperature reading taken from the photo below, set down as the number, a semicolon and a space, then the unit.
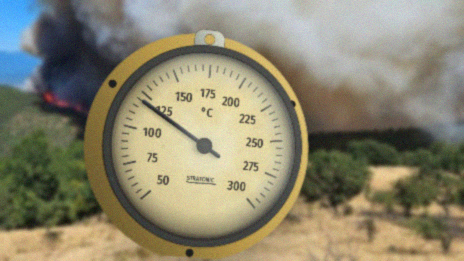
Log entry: 120; °C
